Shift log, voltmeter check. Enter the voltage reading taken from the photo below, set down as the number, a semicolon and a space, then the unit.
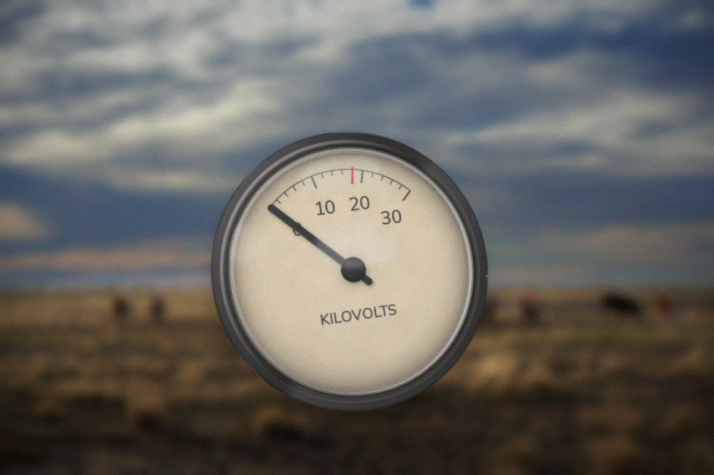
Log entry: 0; kV
